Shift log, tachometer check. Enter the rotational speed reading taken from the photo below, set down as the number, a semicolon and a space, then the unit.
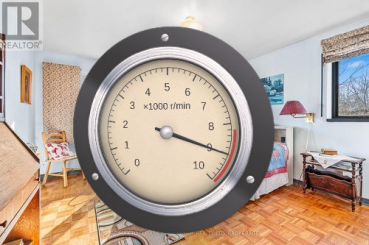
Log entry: 9000; rpm
